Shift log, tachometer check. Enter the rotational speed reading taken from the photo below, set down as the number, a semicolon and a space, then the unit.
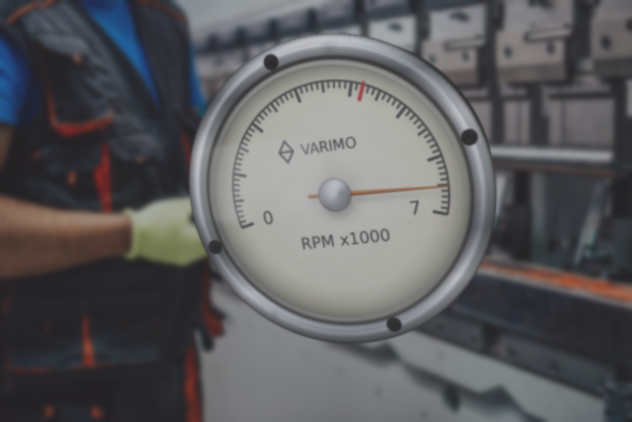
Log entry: 6500; rpm
